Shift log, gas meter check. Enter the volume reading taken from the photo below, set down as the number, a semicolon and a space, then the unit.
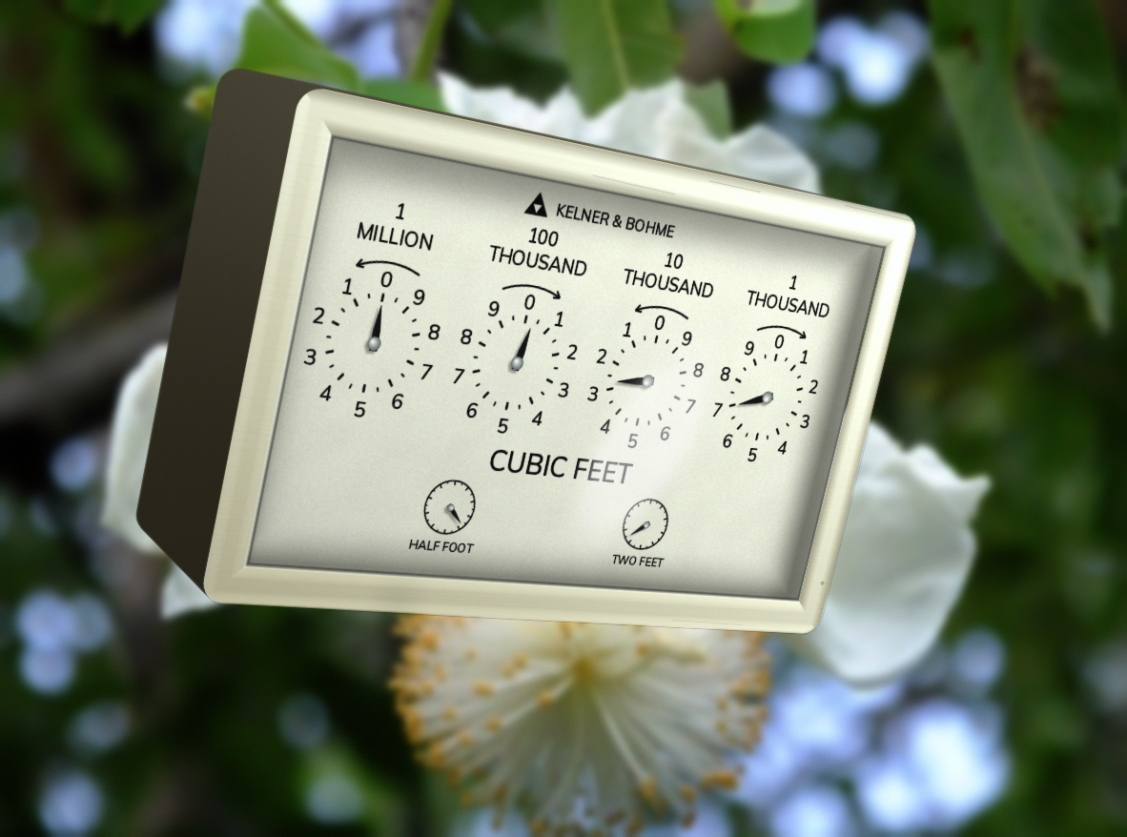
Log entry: 2700; ft³
